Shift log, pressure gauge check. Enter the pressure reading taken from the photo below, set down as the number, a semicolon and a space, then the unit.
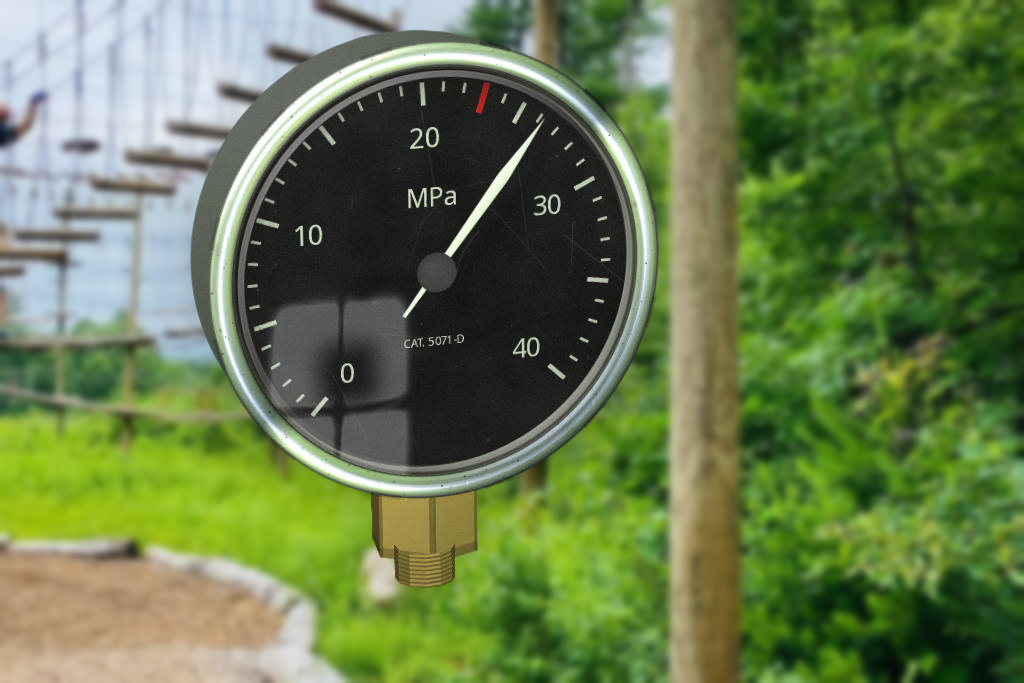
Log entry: 26; MPa
